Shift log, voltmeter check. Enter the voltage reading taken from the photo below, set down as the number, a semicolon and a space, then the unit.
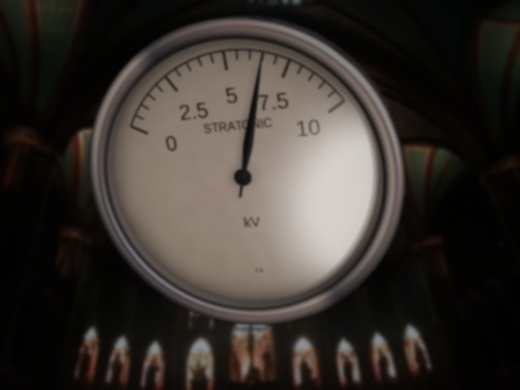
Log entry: 6.5; kV
